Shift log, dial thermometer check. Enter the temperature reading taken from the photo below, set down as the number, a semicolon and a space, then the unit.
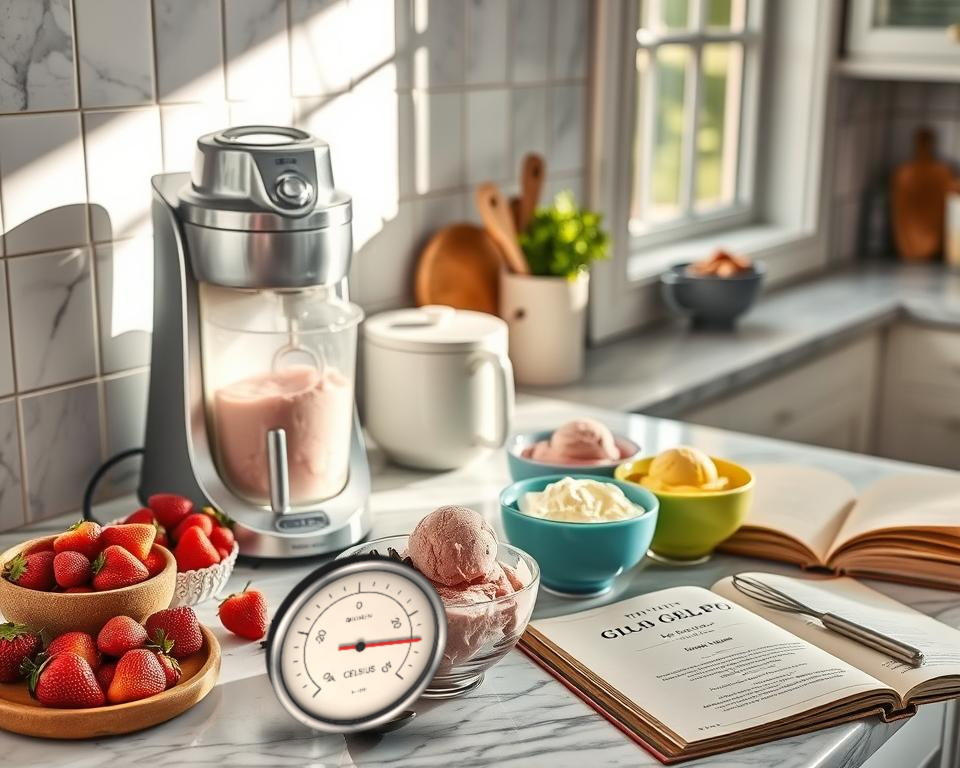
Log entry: 28; °C
